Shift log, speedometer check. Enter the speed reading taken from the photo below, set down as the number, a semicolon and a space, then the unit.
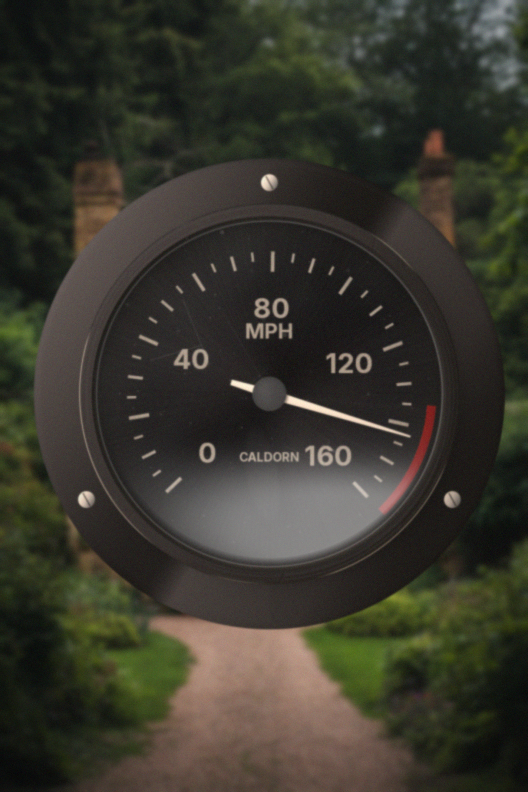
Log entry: 142.5; mph
